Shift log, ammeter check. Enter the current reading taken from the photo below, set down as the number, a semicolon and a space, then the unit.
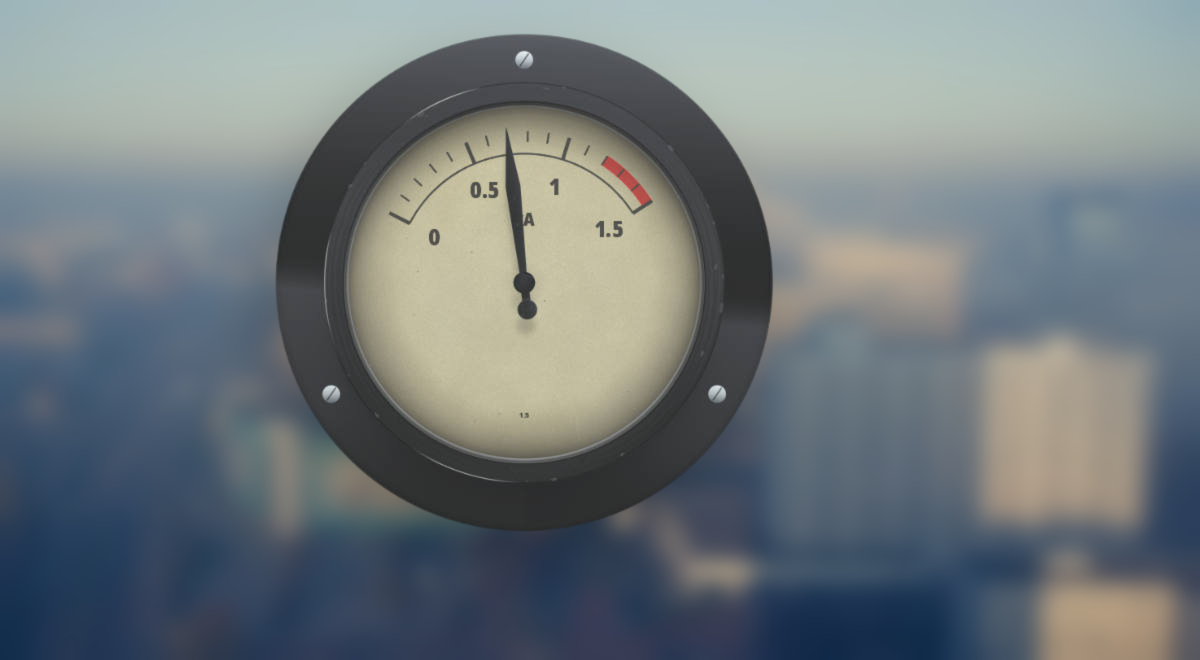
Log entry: 0.7; kA
